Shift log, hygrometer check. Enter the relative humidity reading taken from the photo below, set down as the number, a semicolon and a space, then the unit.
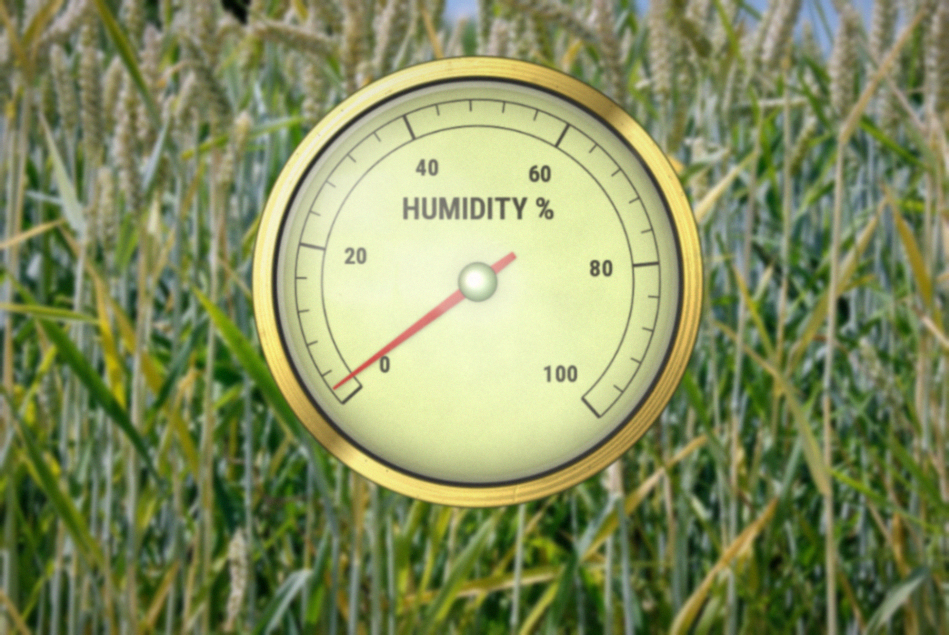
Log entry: 2; %
